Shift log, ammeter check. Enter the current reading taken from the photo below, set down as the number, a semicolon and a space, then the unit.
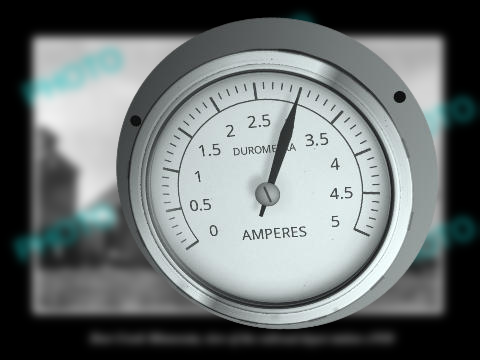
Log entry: 3; A
